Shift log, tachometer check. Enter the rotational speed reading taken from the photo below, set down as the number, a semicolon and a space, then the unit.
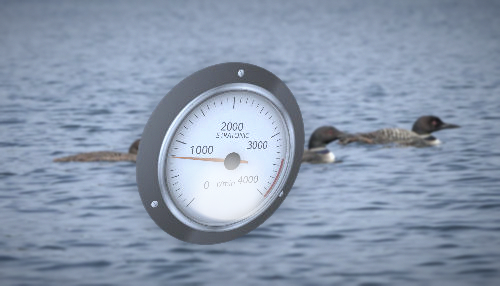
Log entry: 800; rpm
